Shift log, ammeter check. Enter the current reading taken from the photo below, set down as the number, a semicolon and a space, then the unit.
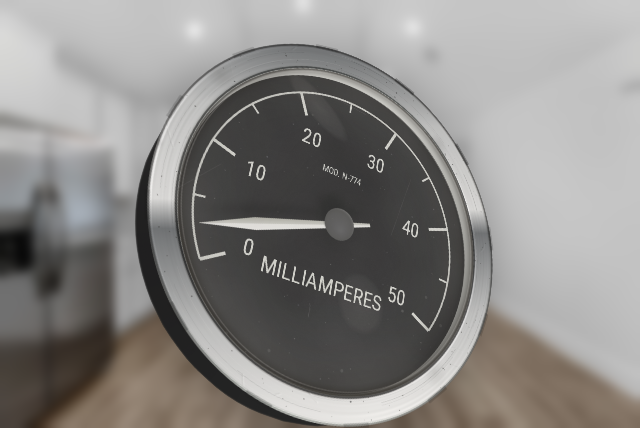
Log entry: 2.5; mA
